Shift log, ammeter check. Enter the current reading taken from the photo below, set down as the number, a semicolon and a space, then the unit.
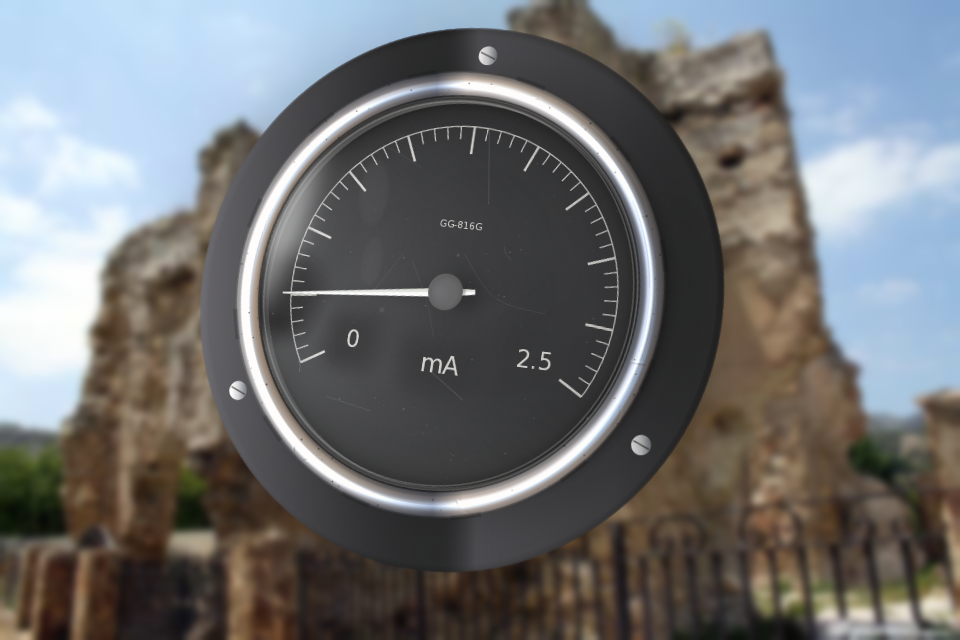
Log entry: 0.25; mA
